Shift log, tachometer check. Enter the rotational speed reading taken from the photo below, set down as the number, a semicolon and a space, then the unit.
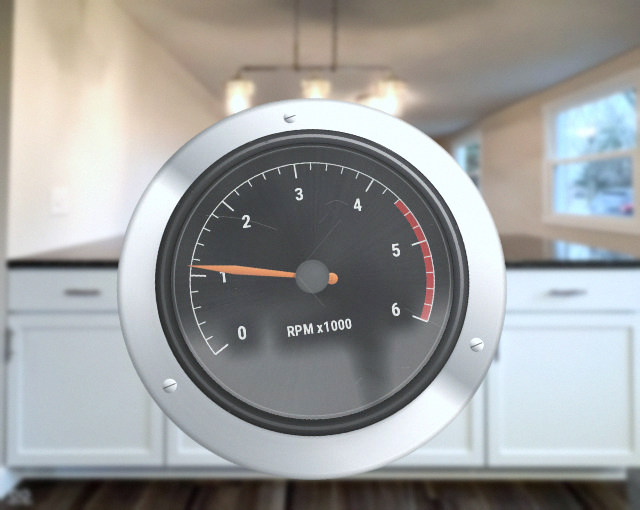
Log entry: 1100; rpm
